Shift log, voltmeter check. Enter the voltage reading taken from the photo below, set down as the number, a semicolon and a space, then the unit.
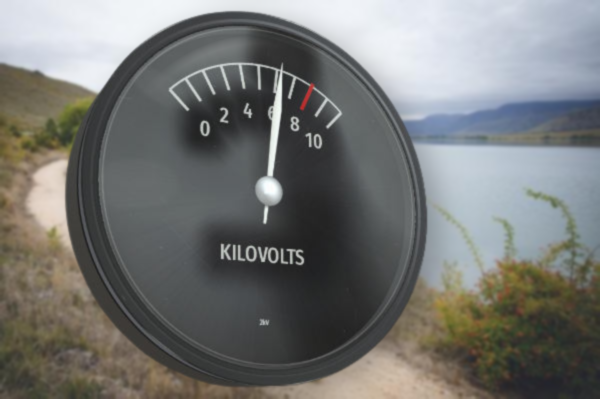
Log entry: 6; kV
